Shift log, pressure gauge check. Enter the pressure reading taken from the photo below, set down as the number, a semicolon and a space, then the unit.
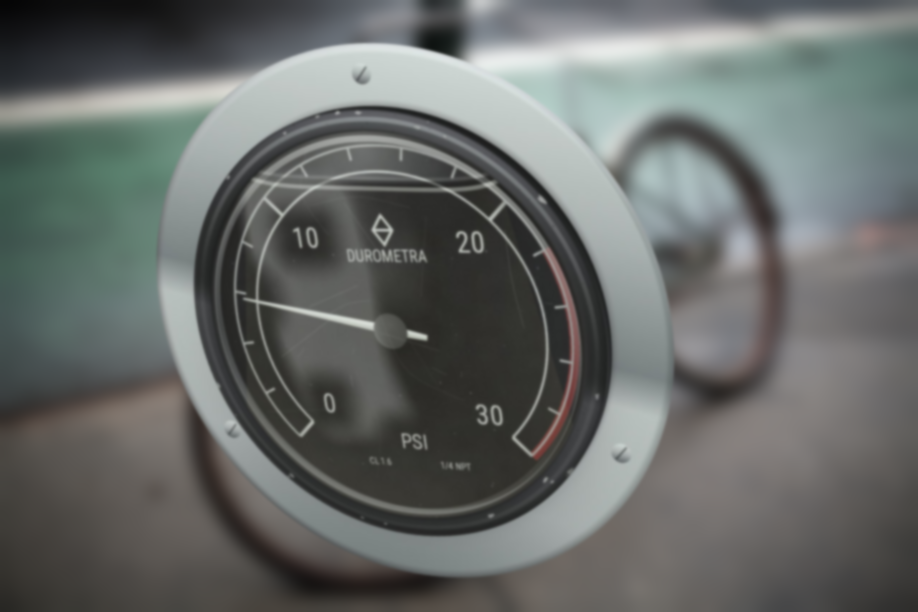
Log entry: 6; psi
